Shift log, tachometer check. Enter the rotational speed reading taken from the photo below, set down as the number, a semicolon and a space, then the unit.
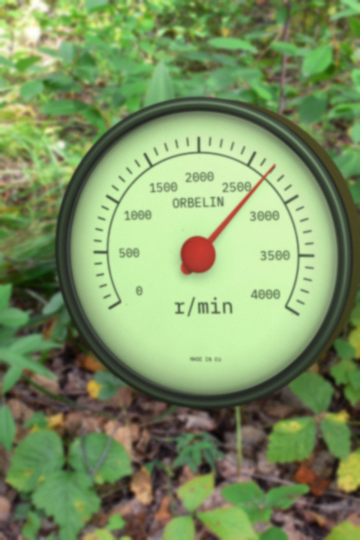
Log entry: 2700; rpm
